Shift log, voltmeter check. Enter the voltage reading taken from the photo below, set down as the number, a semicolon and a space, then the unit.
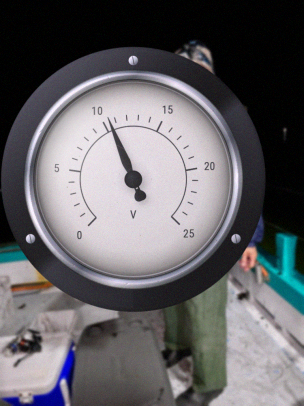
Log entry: 10.5; V
